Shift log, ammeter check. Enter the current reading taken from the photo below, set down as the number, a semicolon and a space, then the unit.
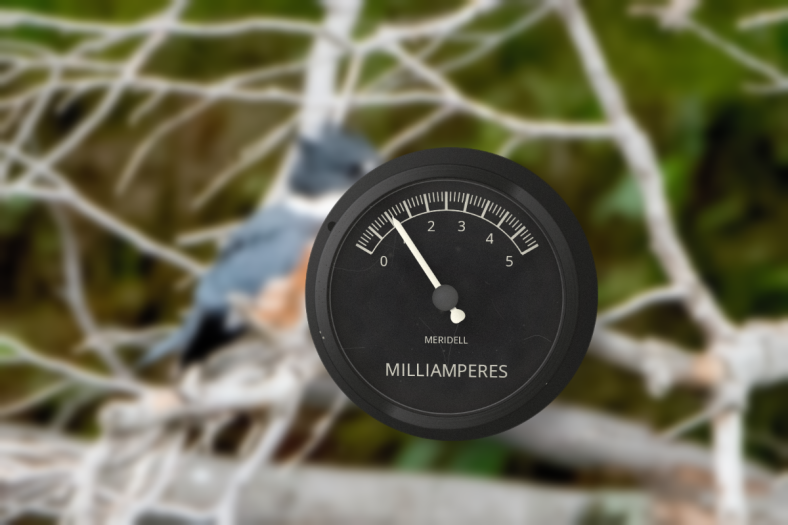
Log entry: 1.1; mA
